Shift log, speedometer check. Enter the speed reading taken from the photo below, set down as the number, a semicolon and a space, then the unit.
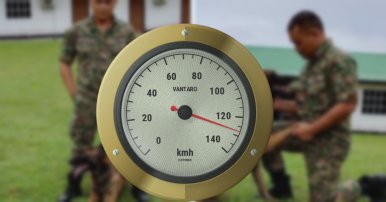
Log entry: 127.5; km/h
